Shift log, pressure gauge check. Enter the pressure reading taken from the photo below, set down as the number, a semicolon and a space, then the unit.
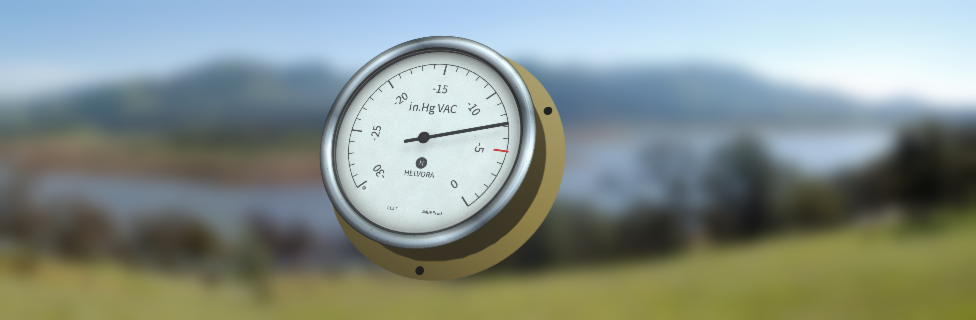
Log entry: -7; inHg
